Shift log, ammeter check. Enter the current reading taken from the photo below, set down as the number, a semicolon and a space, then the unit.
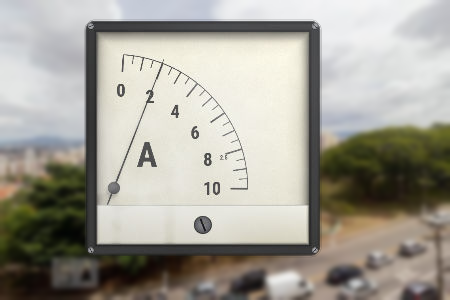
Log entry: 2; A
